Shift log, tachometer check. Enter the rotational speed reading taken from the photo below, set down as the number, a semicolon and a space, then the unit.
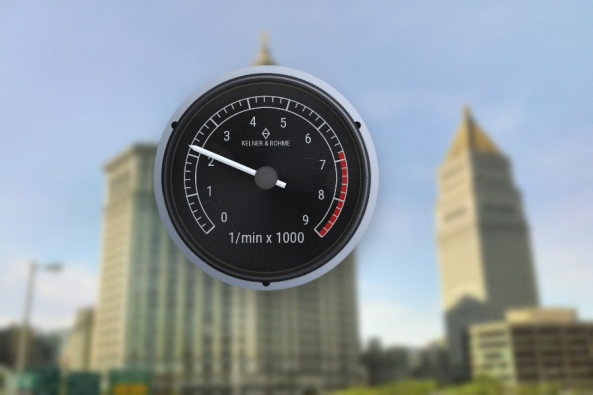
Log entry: 2200; rpm
